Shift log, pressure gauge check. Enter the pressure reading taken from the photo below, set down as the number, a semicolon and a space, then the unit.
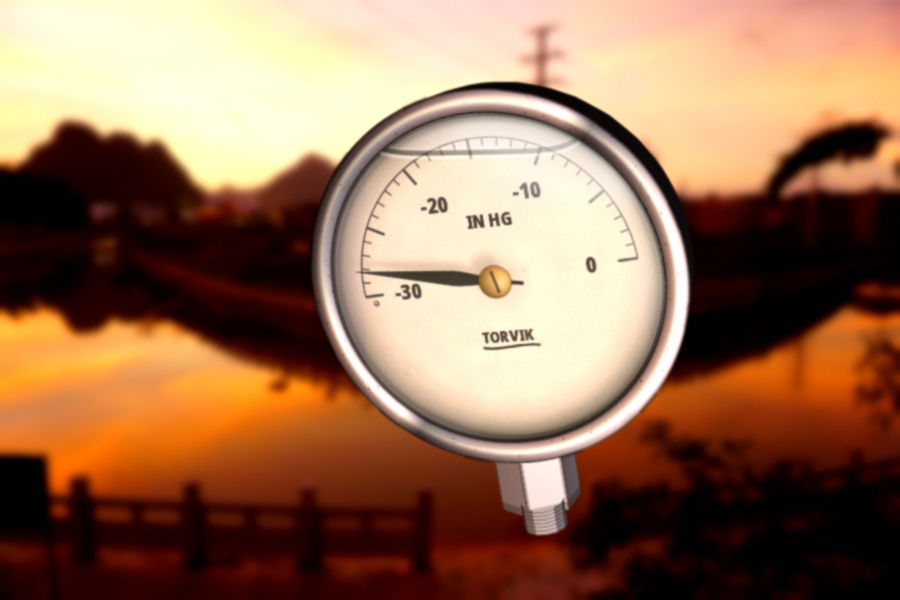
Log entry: -28; inHg
